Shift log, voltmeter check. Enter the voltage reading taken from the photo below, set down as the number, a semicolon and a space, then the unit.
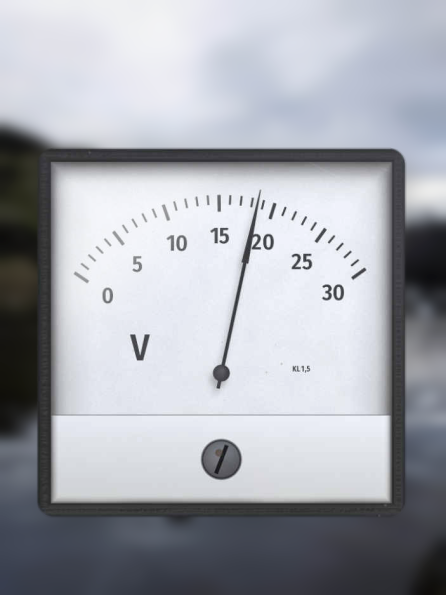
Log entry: 18.5; V
